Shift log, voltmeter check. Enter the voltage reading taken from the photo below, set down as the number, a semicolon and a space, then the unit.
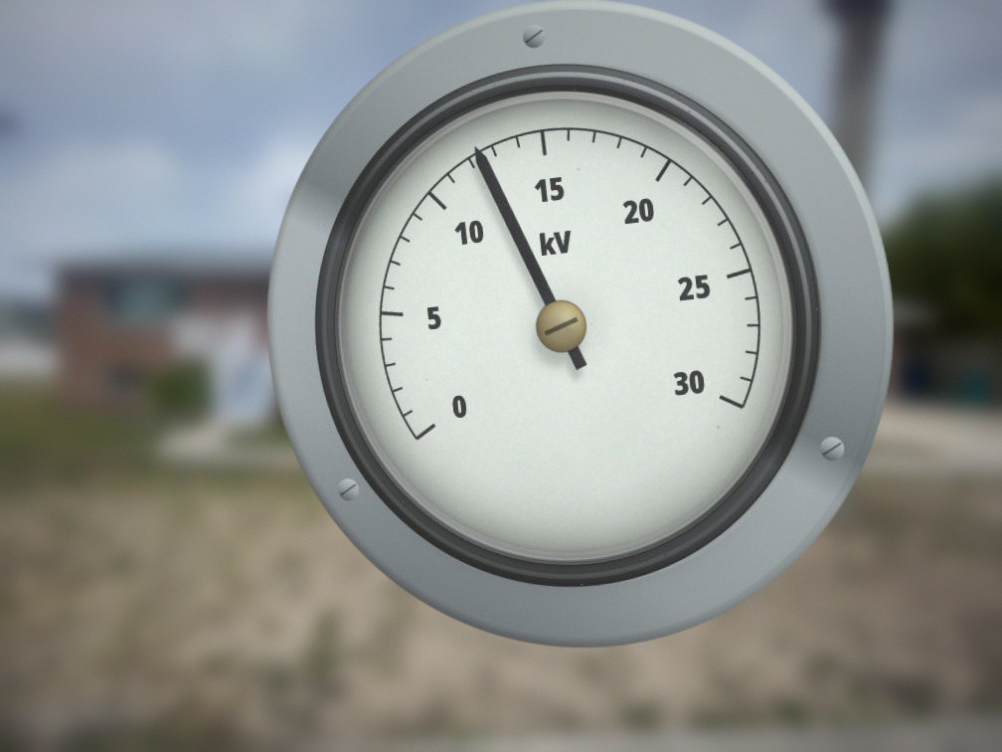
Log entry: 12.5; kV
